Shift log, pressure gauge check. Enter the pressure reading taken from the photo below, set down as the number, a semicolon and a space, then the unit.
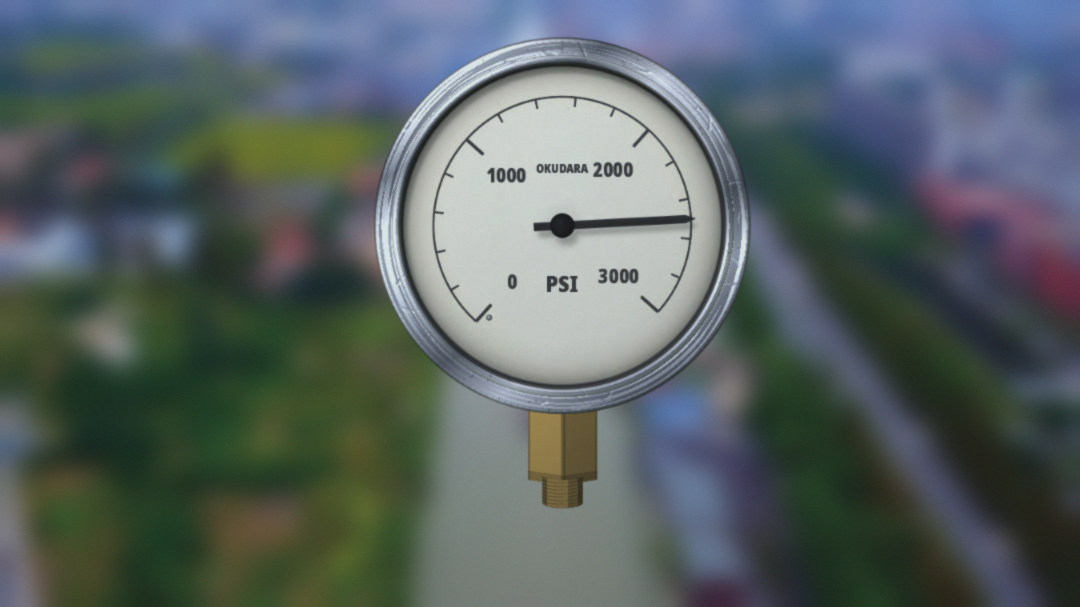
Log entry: 2500; psi
